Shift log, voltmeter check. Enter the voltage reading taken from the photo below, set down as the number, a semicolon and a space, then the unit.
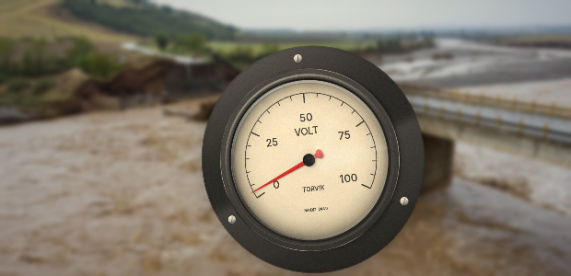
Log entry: 2.5; V
